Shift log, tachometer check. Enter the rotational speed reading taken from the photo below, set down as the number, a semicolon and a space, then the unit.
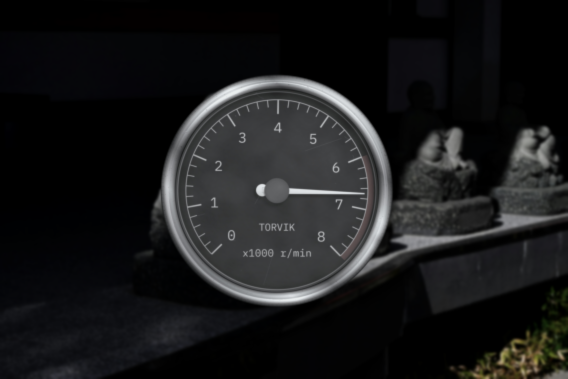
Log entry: 6700; rpm
